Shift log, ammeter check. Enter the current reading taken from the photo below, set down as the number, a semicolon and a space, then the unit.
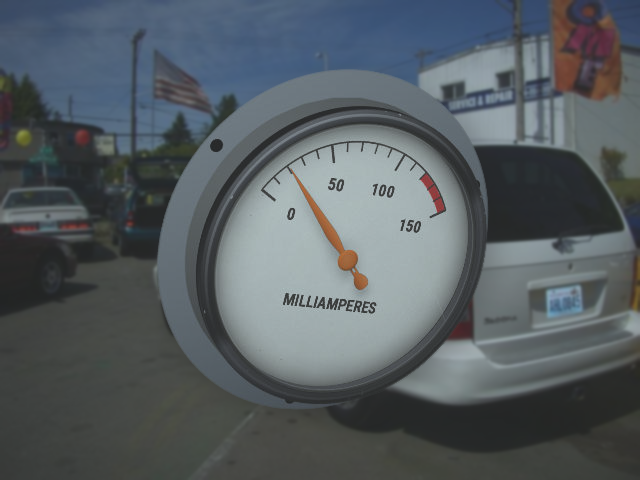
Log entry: 20; mA
